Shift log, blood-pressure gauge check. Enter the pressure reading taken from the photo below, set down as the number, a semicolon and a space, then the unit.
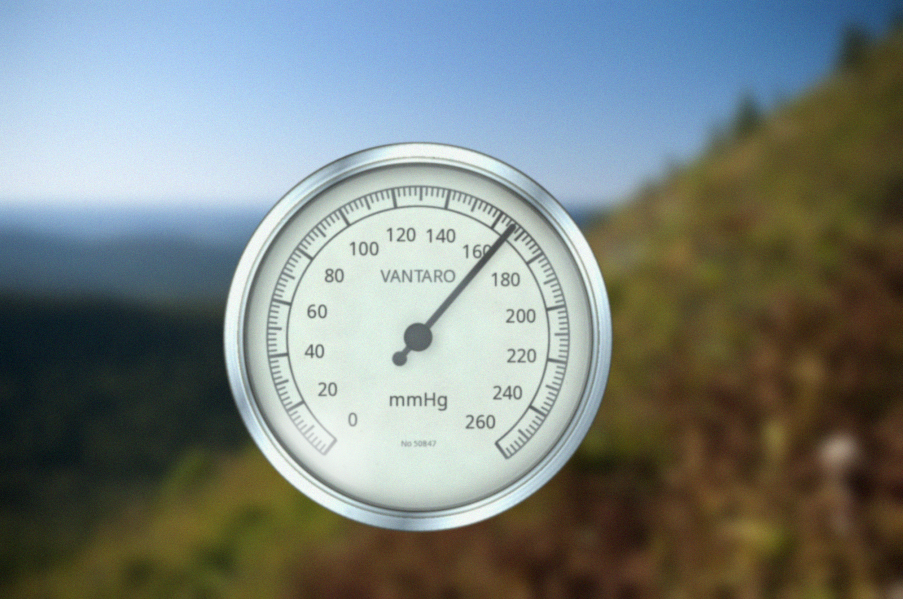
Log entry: 166; mmHg
